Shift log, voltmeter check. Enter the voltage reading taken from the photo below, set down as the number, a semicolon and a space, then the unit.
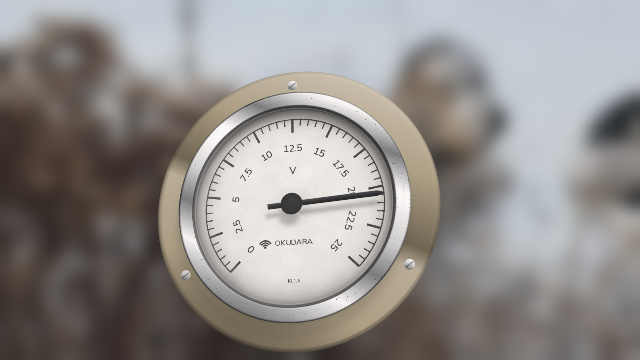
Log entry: 20.5; V
